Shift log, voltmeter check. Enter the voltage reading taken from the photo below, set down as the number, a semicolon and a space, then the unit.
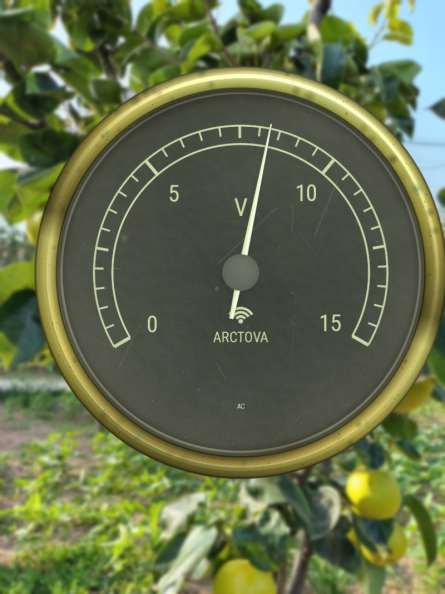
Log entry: 8.25; V
